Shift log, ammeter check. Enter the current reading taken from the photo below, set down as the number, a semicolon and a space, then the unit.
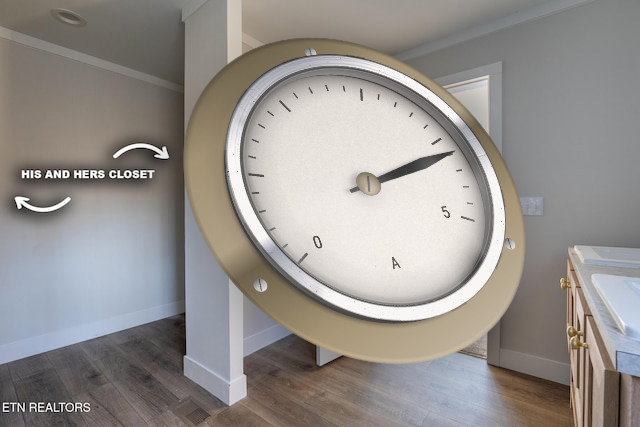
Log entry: 4.2; A
